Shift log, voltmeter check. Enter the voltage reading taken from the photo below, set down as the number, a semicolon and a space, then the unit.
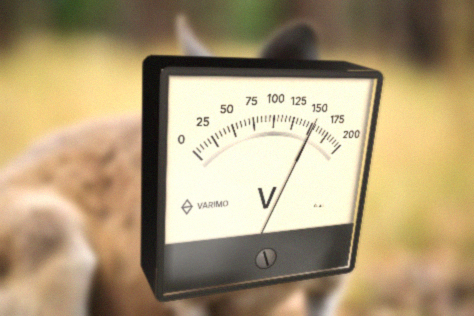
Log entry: 150; V
